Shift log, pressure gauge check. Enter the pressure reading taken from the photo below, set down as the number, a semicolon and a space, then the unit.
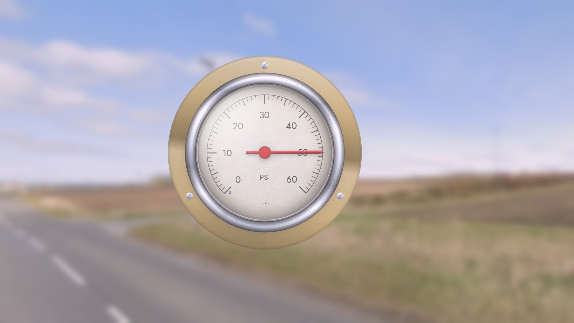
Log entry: 50; psi
